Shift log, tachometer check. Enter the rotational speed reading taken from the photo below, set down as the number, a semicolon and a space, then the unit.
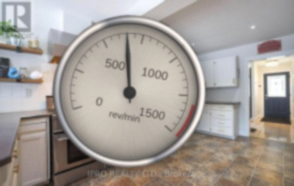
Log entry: 650; rpm
